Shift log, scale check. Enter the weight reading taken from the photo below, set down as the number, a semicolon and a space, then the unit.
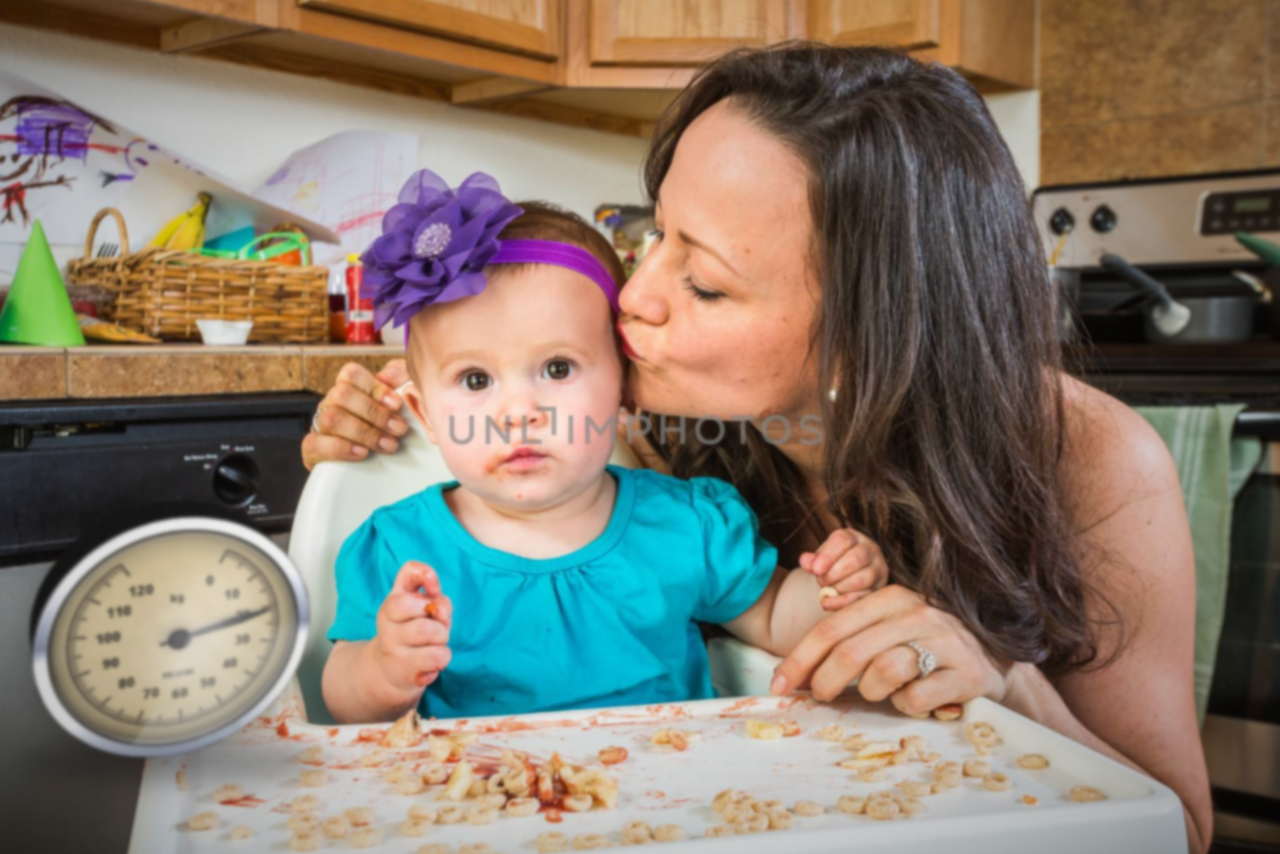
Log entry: 20; kg
